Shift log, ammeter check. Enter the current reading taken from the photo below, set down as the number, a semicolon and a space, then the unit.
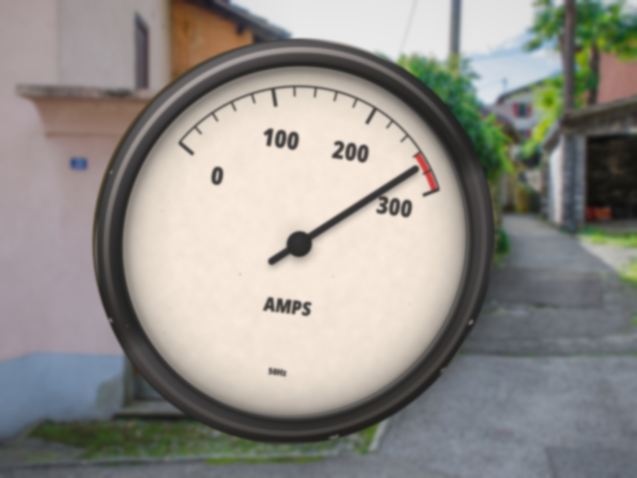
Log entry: 270; A
